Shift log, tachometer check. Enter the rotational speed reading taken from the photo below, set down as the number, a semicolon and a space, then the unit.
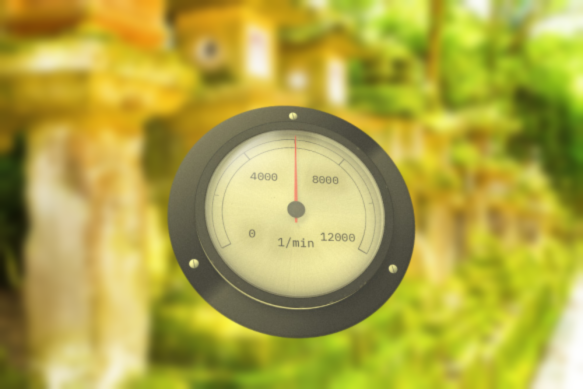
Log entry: 6000; rpm
